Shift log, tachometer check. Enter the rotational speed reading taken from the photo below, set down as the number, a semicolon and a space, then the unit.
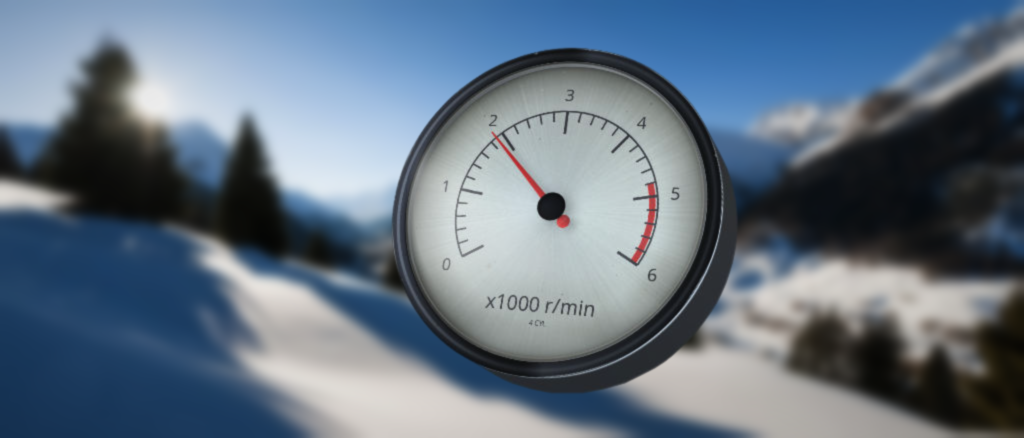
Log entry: 1900; rpm
